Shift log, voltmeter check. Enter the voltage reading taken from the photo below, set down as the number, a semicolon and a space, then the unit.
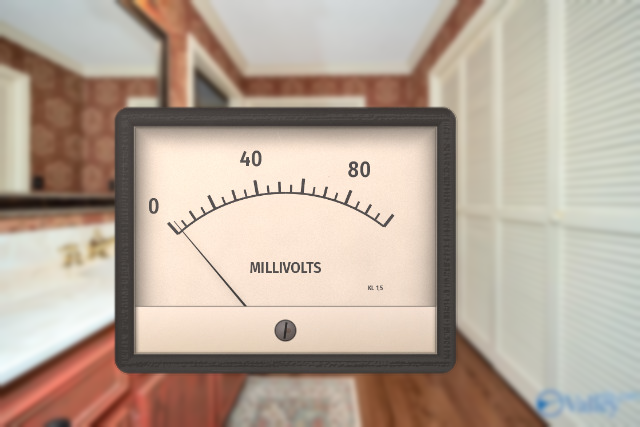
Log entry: 2.5; mV
